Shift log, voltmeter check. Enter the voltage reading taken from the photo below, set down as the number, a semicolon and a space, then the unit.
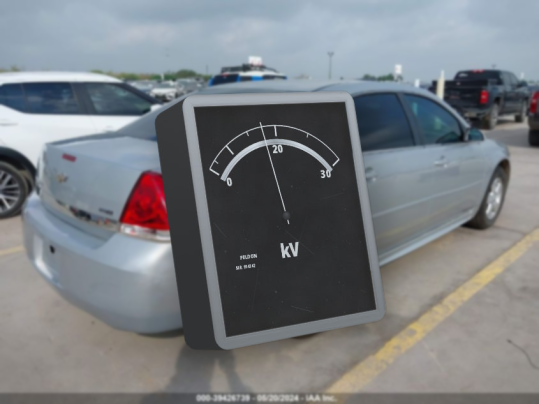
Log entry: 17.5; kV
